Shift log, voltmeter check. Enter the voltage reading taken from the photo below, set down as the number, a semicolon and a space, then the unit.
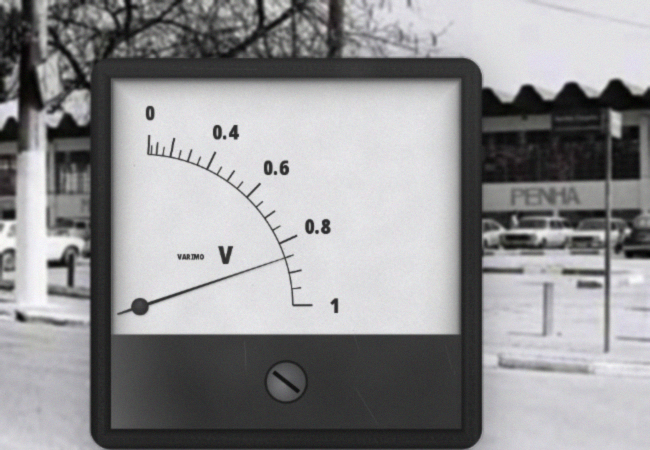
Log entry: 0.85; V
